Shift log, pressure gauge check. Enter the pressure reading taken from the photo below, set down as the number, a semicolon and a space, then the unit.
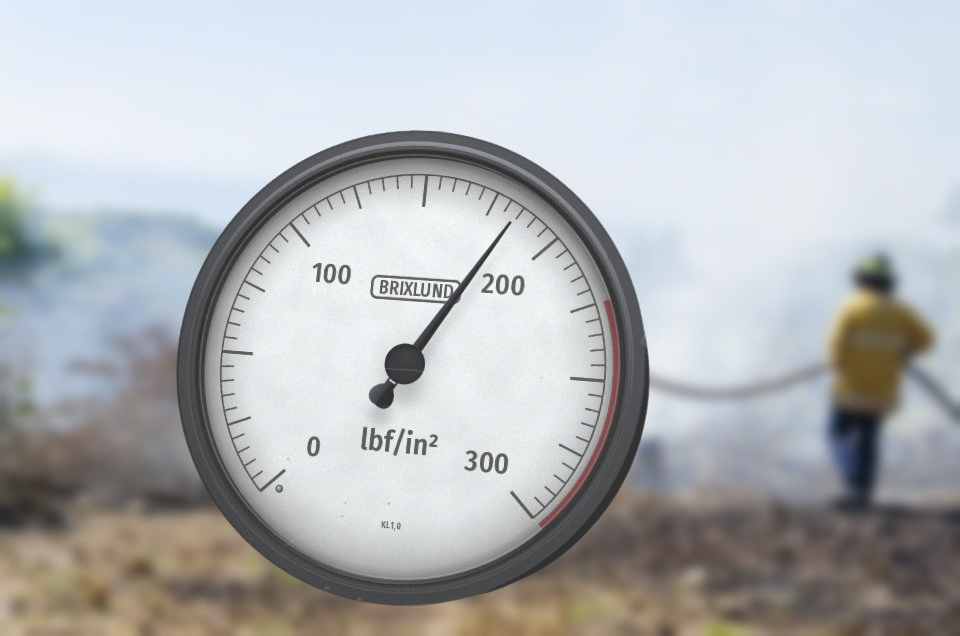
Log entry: 185; psi
